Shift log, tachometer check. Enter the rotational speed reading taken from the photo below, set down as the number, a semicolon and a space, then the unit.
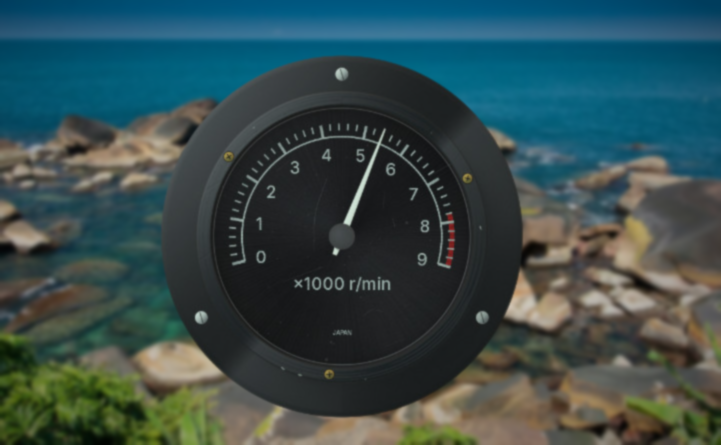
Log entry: 5400; rpm
